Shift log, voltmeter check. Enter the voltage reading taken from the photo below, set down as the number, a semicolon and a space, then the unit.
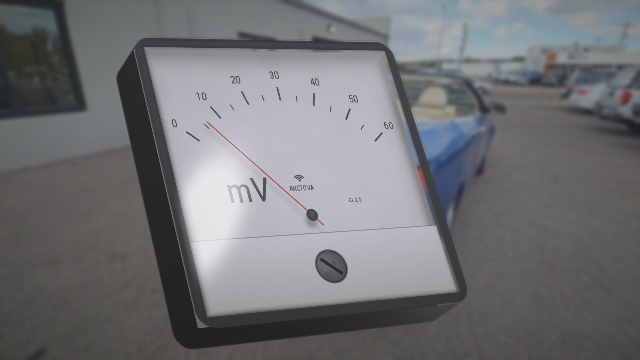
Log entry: 5; mV
